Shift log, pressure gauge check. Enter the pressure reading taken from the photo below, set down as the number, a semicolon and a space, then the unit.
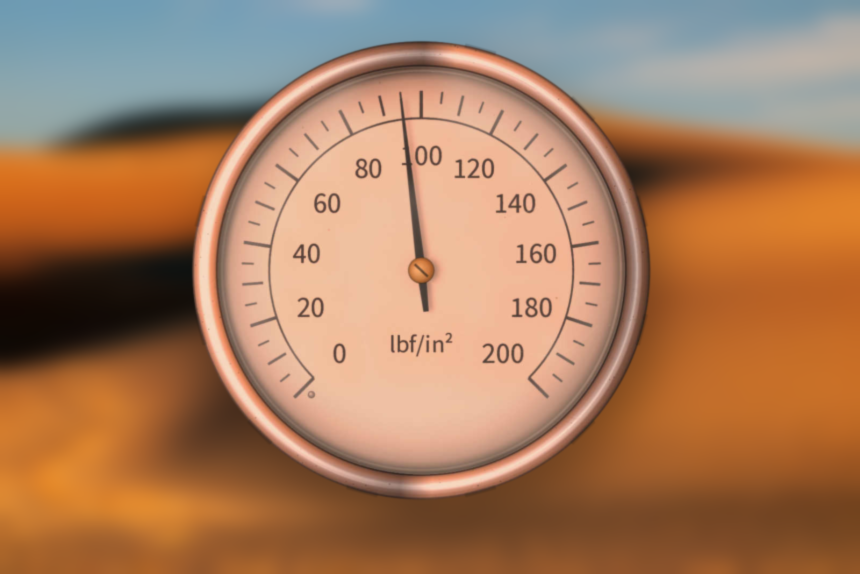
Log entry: 95; psi
